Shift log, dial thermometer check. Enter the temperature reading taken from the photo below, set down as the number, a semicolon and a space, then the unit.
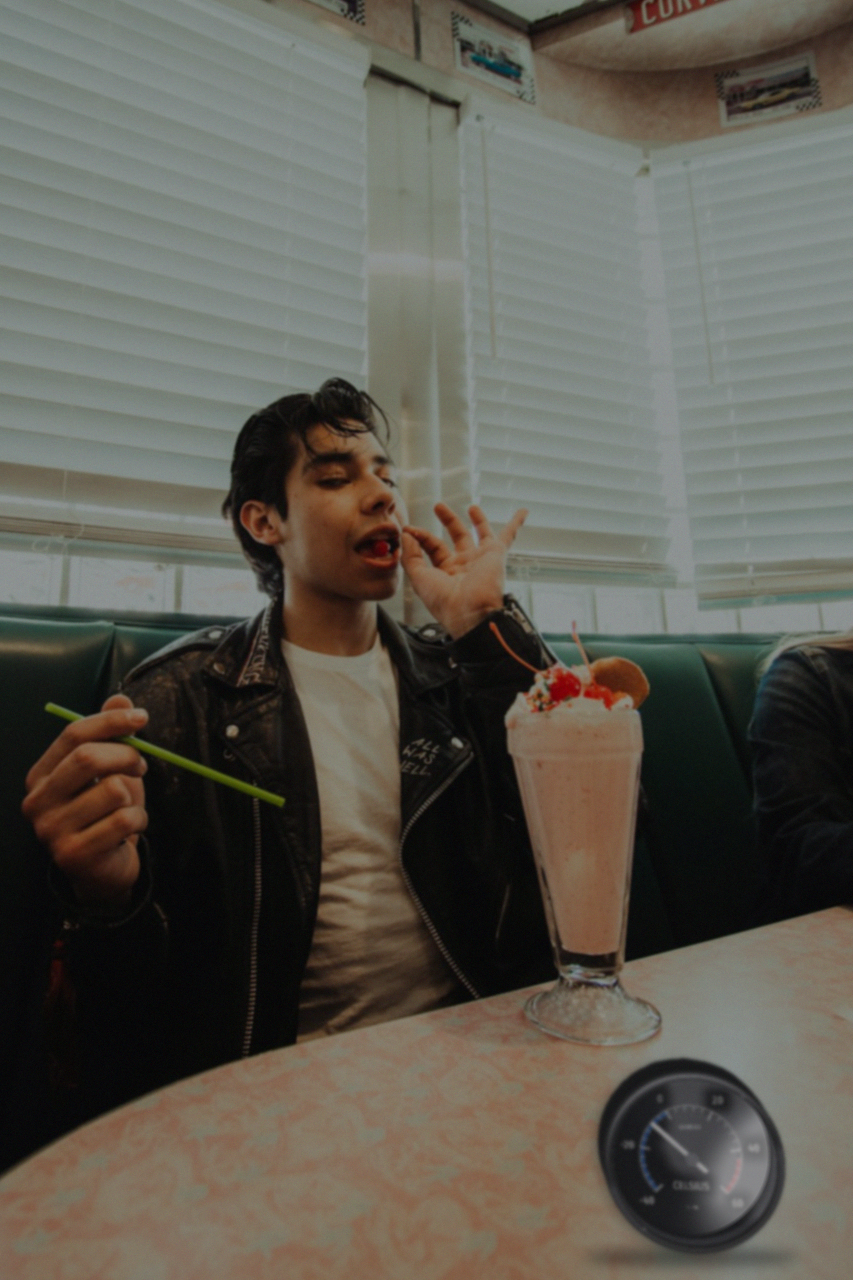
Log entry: -8; °C
